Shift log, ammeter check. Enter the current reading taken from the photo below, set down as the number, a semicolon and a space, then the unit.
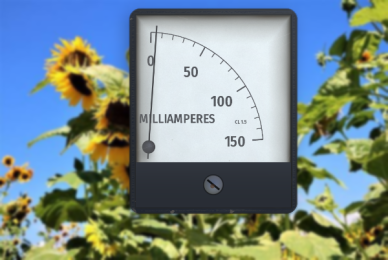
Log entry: 5; mA
